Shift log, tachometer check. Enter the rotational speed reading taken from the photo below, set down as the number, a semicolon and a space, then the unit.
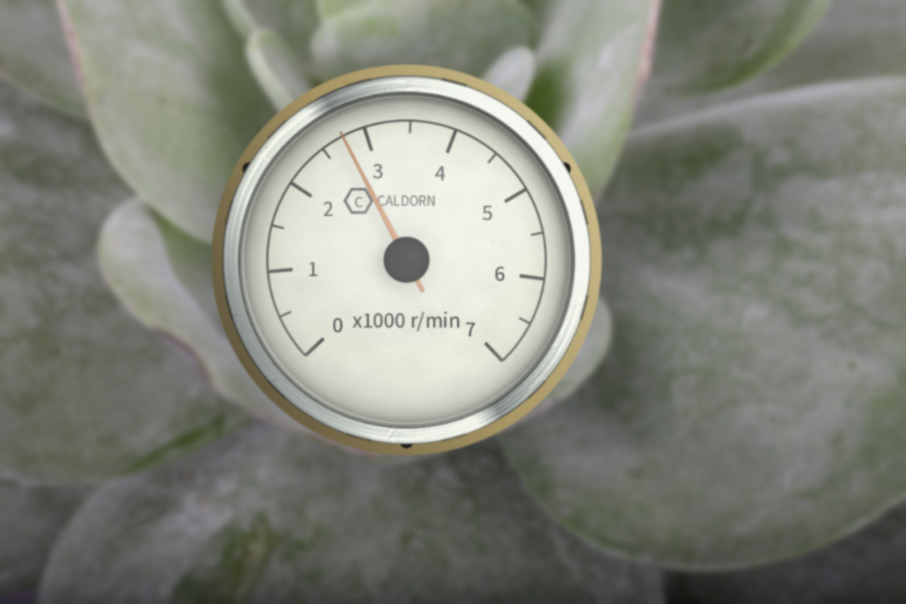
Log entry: 2750; rpm
